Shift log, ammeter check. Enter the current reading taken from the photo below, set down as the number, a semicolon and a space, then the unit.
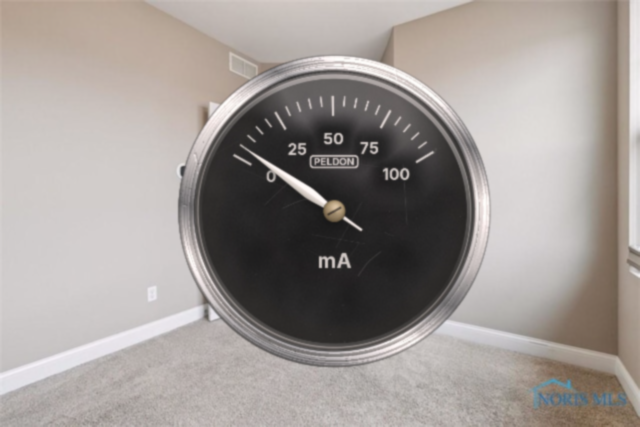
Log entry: 5; mA
